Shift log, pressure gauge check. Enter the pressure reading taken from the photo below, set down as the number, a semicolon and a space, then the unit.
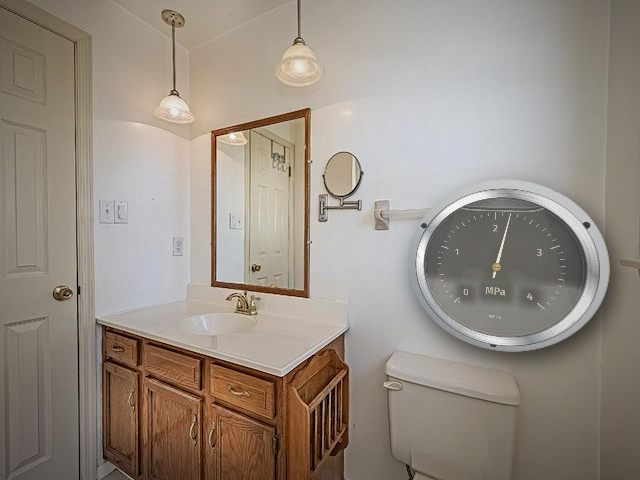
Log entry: 2.2; MPa
